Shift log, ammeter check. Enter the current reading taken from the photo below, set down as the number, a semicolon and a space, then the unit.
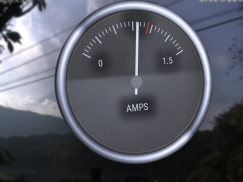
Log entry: 0.8; A
